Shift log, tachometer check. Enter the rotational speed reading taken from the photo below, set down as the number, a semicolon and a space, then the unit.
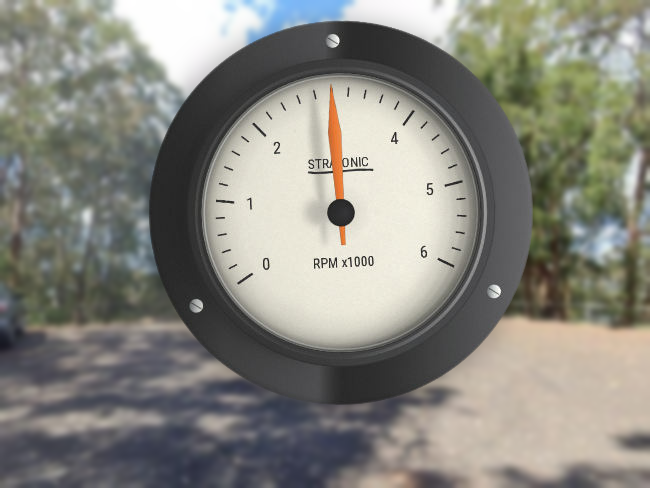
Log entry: 3000; rpm
